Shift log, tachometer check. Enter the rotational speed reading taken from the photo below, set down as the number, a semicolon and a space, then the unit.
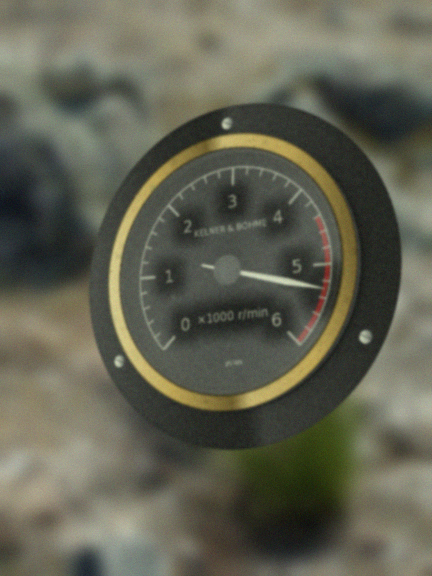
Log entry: 5300; rpm
